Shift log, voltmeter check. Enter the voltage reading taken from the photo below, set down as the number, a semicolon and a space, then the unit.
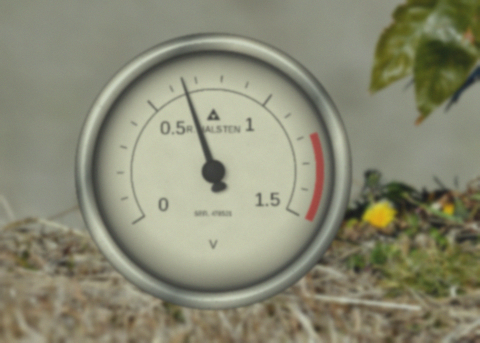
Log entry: 0.65; V
